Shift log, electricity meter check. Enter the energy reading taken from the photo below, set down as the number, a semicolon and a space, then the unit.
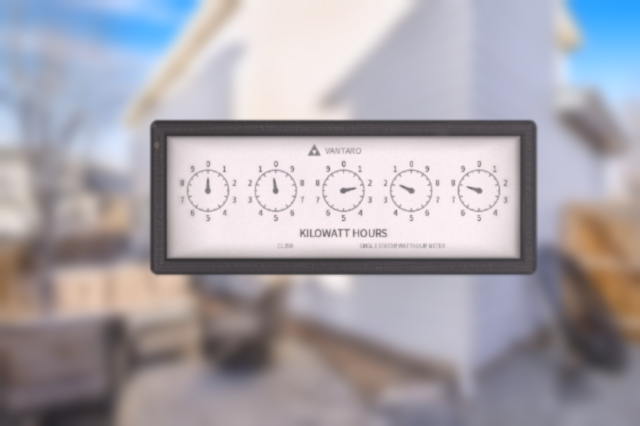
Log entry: 218; kWh
